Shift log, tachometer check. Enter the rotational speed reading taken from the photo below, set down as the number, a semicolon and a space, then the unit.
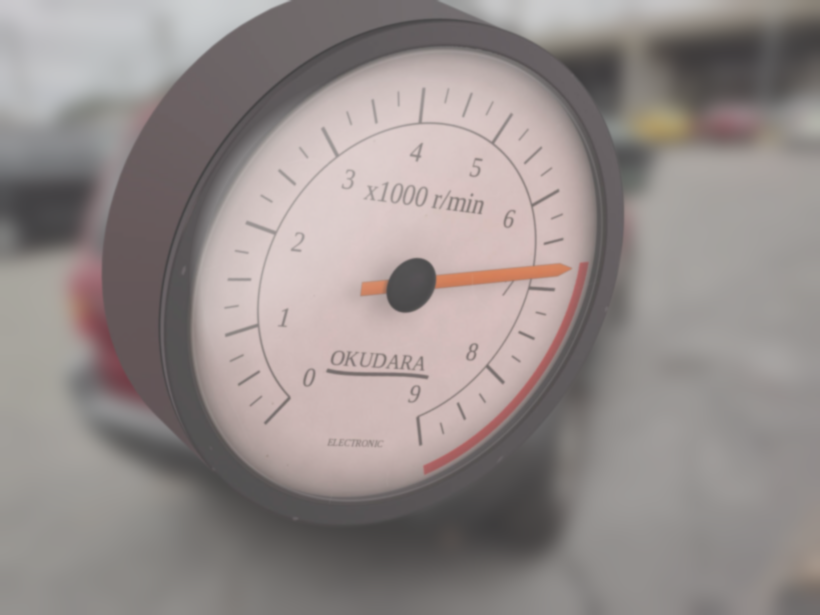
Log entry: 6750; rpm
